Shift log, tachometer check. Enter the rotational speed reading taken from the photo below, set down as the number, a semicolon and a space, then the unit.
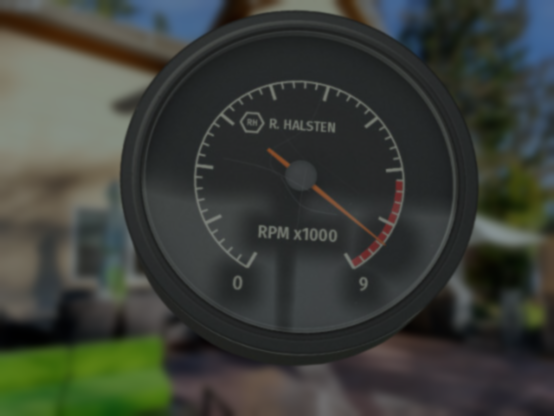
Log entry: 8400; rpm
